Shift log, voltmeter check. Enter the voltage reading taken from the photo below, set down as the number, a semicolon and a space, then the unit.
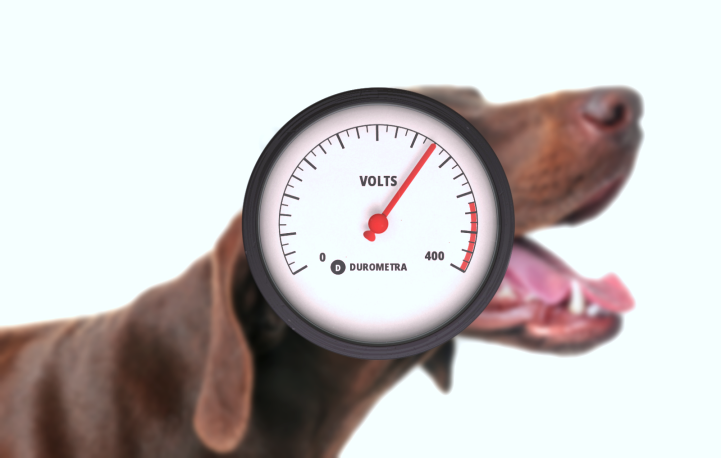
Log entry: 260; V
